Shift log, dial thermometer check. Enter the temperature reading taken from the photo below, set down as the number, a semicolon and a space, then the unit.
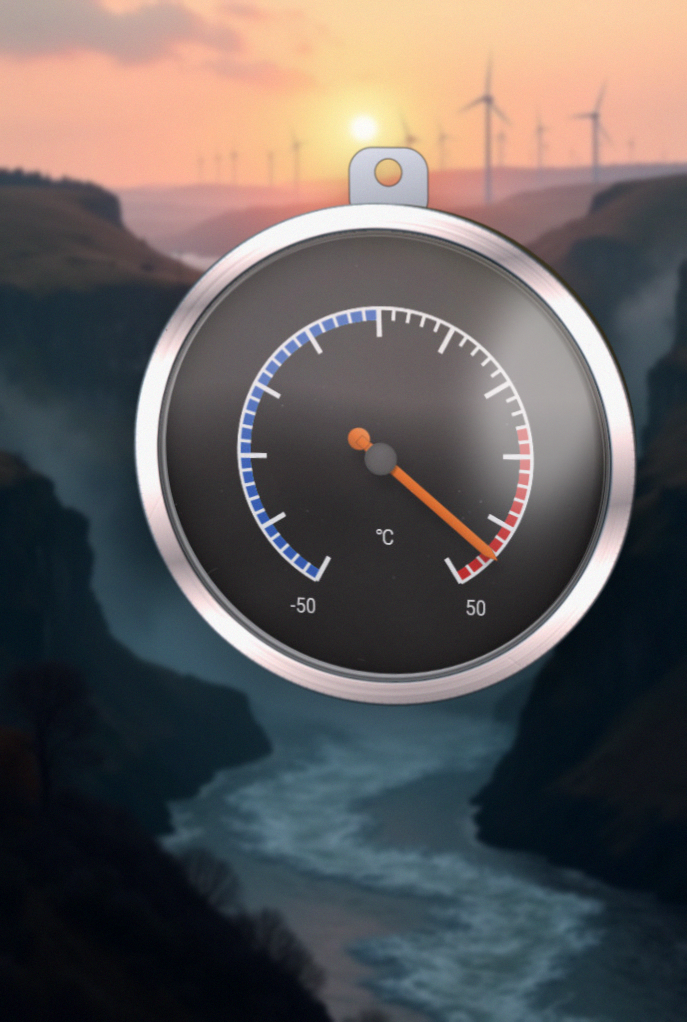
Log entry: 44; °C
